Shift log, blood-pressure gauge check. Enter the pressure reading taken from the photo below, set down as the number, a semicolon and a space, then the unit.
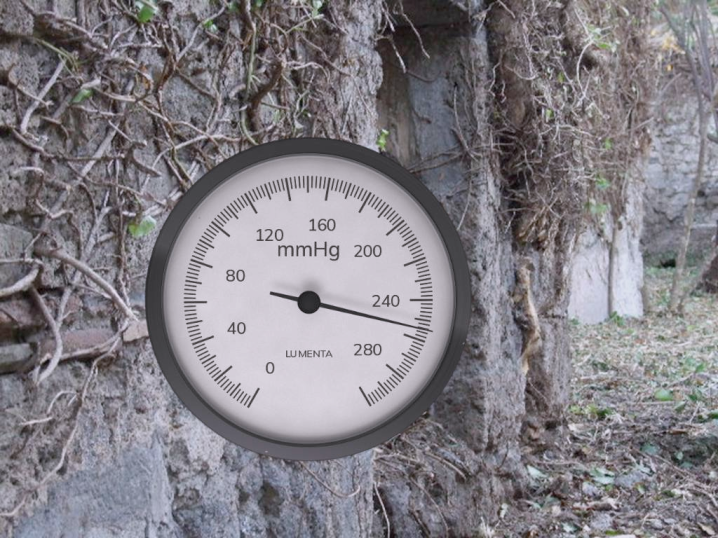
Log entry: 254; mmHg
